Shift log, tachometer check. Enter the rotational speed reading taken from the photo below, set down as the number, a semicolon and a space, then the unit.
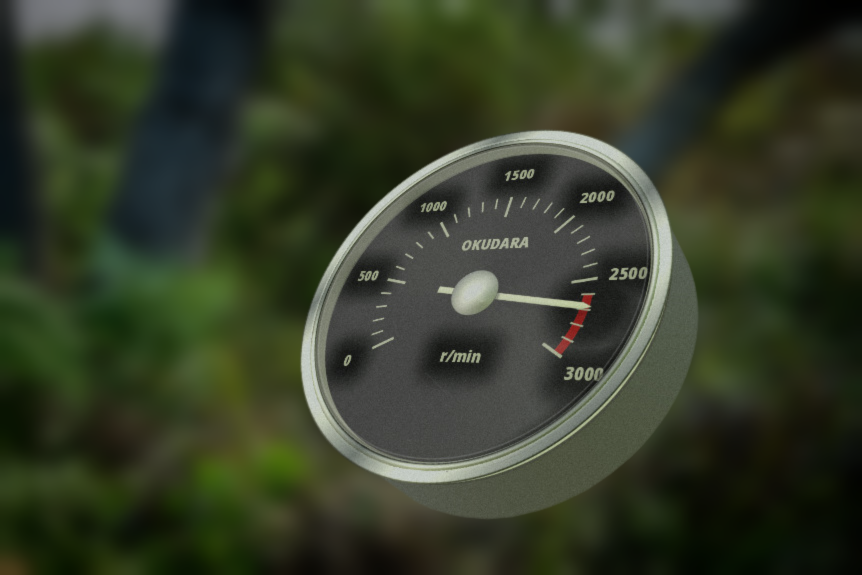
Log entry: 2700; rpm
